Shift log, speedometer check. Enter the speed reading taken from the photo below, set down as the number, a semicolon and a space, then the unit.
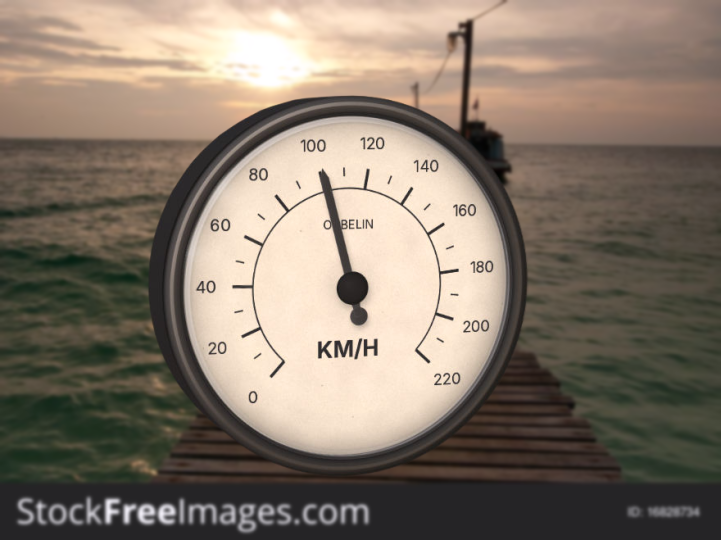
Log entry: 100; km/h
